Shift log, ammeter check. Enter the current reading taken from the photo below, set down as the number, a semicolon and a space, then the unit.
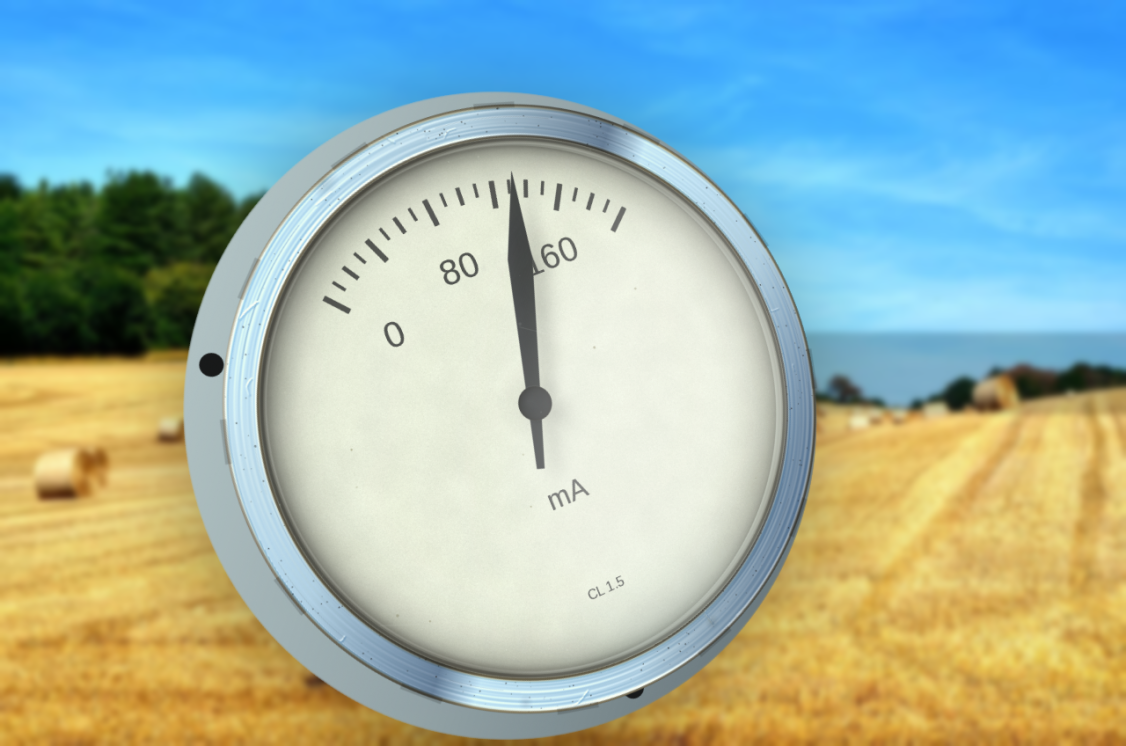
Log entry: 130; mA
